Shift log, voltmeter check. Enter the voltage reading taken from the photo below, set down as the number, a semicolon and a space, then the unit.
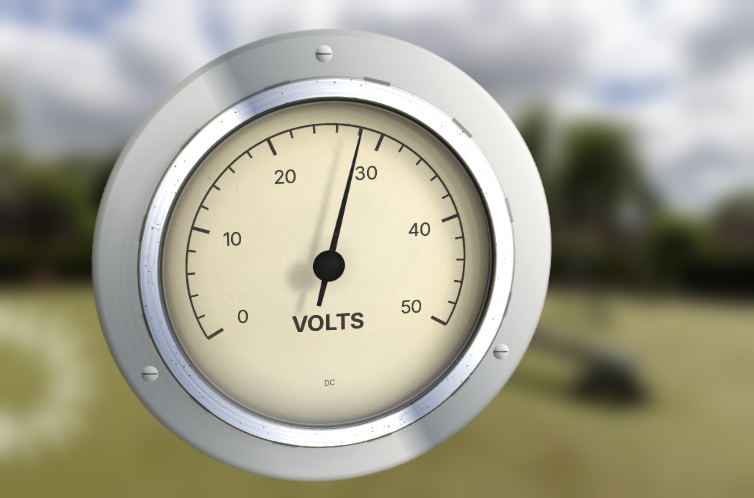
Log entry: 28; V
